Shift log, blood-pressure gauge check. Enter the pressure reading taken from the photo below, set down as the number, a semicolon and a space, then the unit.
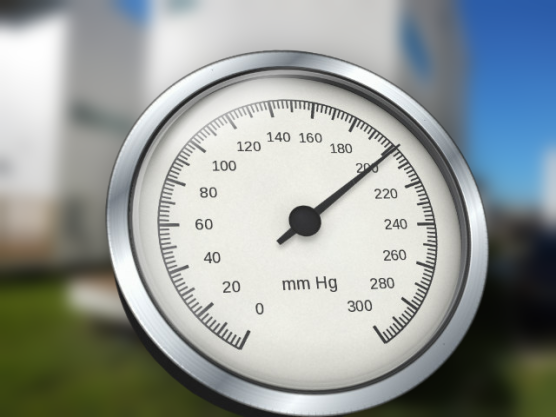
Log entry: 202; mmHg
